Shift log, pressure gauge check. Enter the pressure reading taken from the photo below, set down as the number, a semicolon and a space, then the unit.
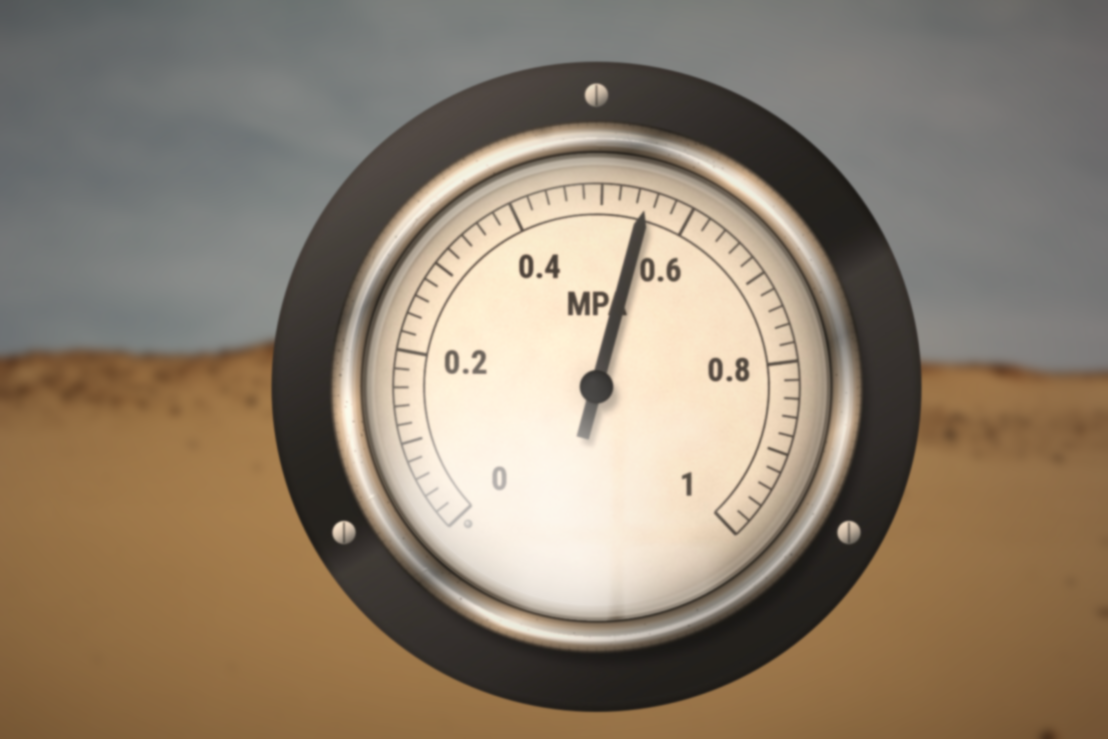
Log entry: 0.55; MPa
